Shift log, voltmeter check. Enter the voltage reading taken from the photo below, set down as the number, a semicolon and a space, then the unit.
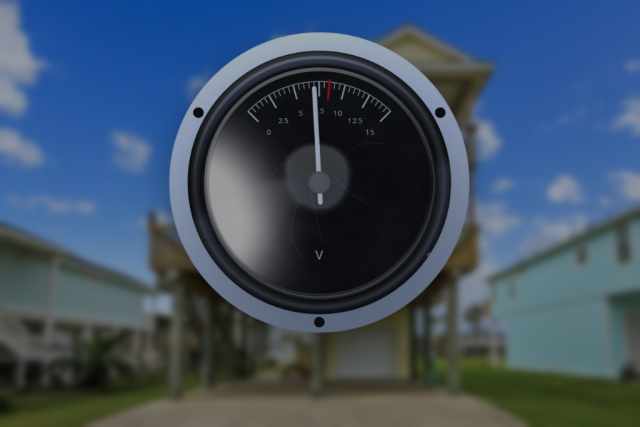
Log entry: 7; V
